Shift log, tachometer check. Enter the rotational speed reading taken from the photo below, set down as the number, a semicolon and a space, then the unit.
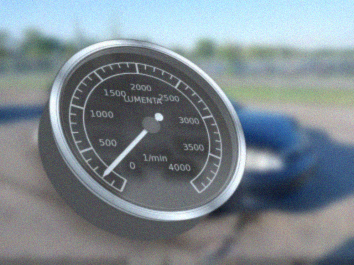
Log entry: 200; rpm
